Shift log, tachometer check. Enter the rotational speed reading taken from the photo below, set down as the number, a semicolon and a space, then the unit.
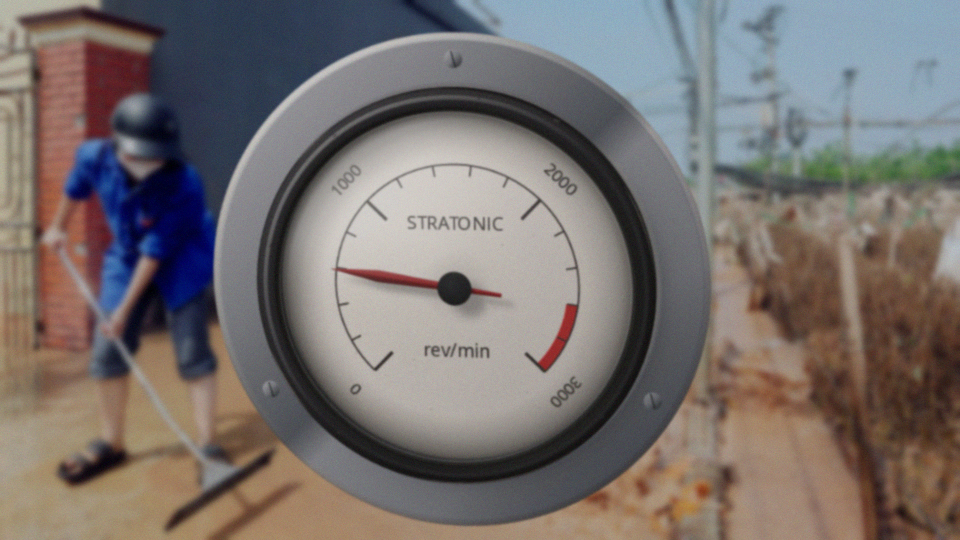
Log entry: 600; rpm
